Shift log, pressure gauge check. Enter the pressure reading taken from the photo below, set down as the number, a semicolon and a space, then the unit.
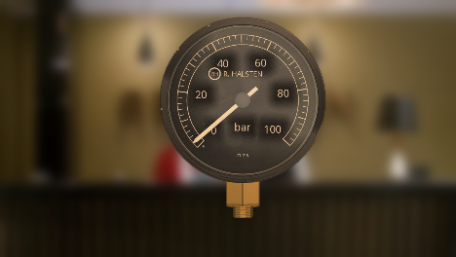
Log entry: 2; bar
